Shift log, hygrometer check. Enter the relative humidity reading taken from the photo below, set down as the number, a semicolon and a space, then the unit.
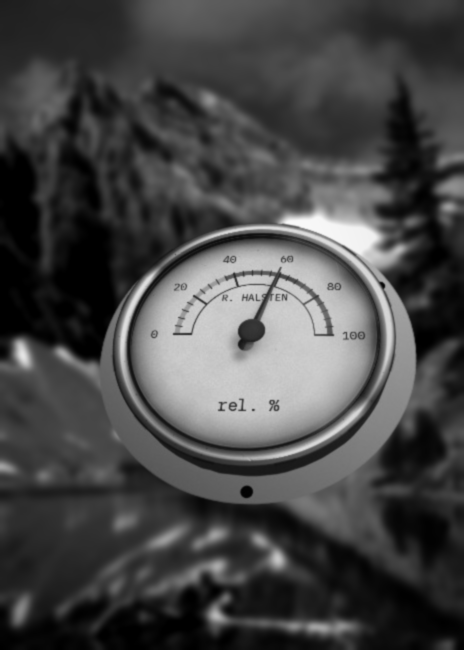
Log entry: 60; %
